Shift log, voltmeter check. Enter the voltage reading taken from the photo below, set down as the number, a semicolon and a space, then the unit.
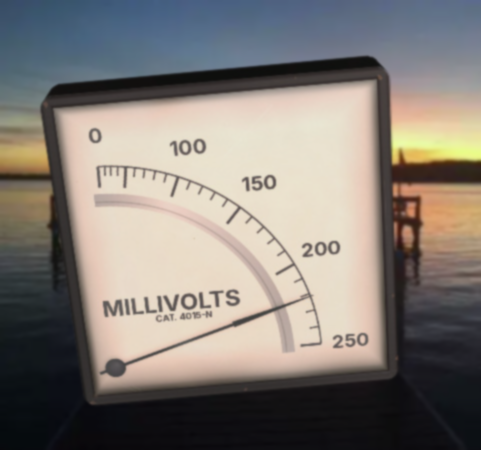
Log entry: 220; mV
